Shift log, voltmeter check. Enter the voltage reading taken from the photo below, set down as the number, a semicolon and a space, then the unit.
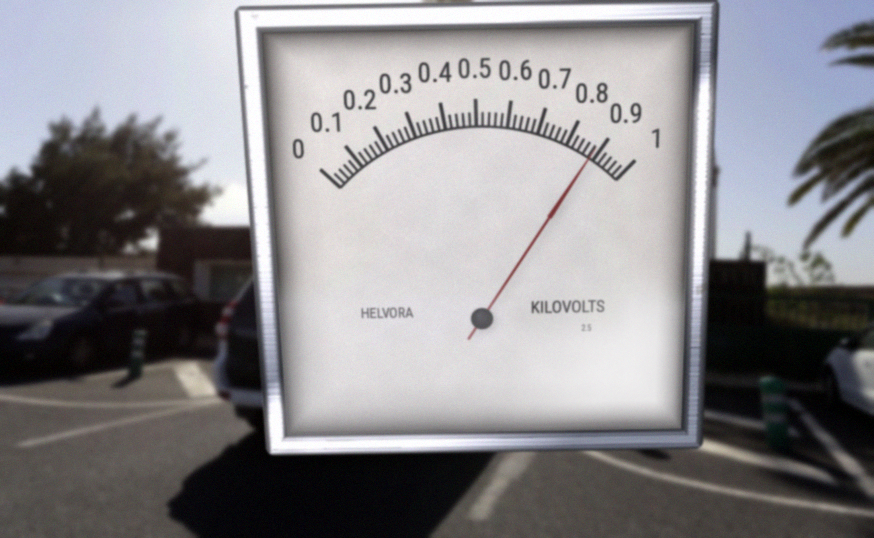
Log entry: 0.88; kV
